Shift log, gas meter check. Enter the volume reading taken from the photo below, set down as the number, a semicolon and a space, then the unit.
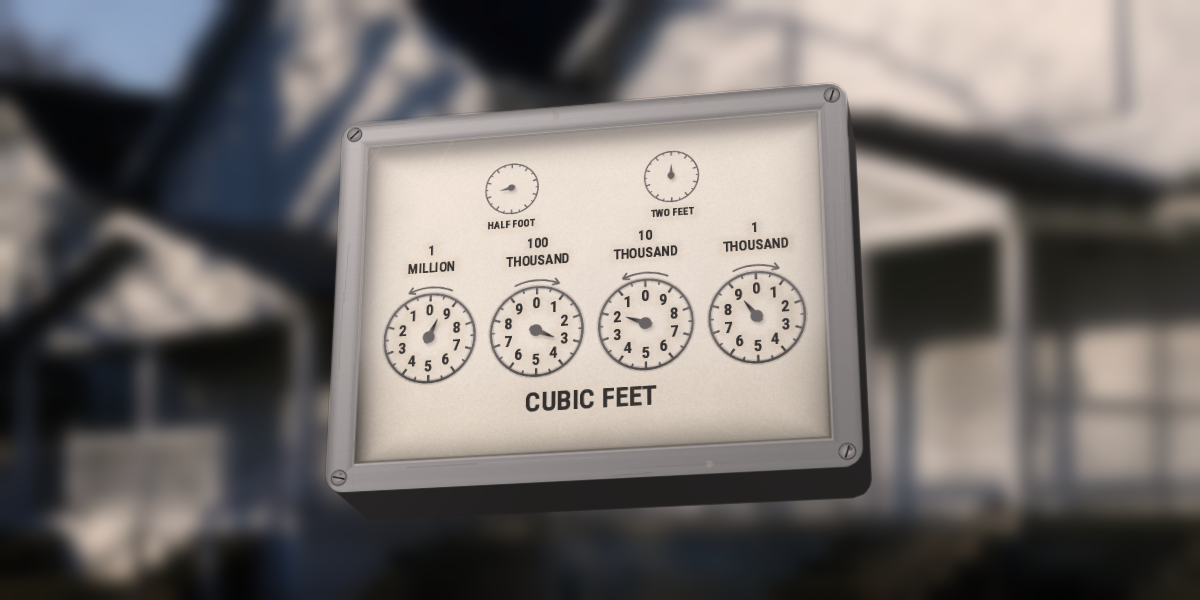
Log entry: 931900; ft³
